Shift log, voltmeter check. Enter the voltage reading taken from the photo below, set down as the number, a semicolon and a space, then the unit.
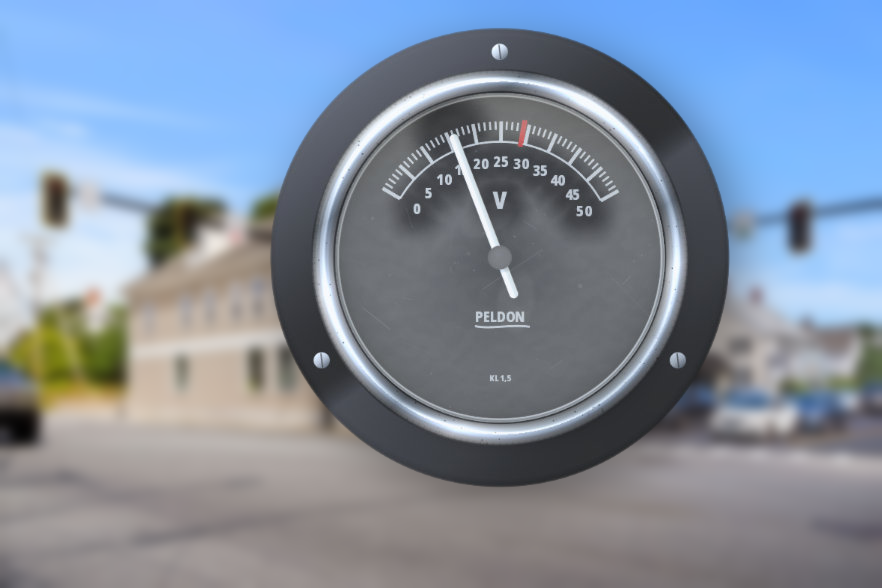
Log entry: 16; V
